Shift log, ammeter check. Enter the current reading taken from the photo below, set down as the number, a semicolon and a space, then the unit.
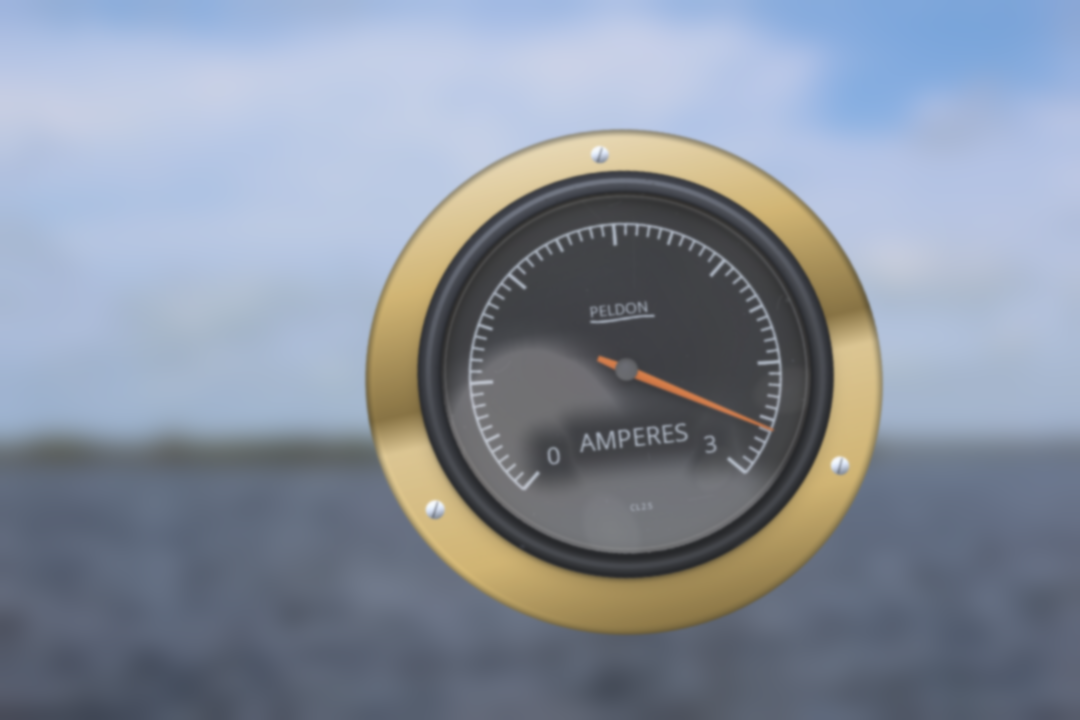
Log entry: 2.8; A
